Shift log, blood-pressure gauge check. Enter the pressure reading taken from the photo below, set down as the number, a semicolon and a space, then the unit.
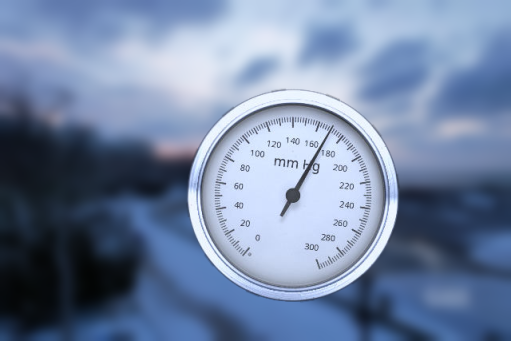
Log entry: 170; mmHg
